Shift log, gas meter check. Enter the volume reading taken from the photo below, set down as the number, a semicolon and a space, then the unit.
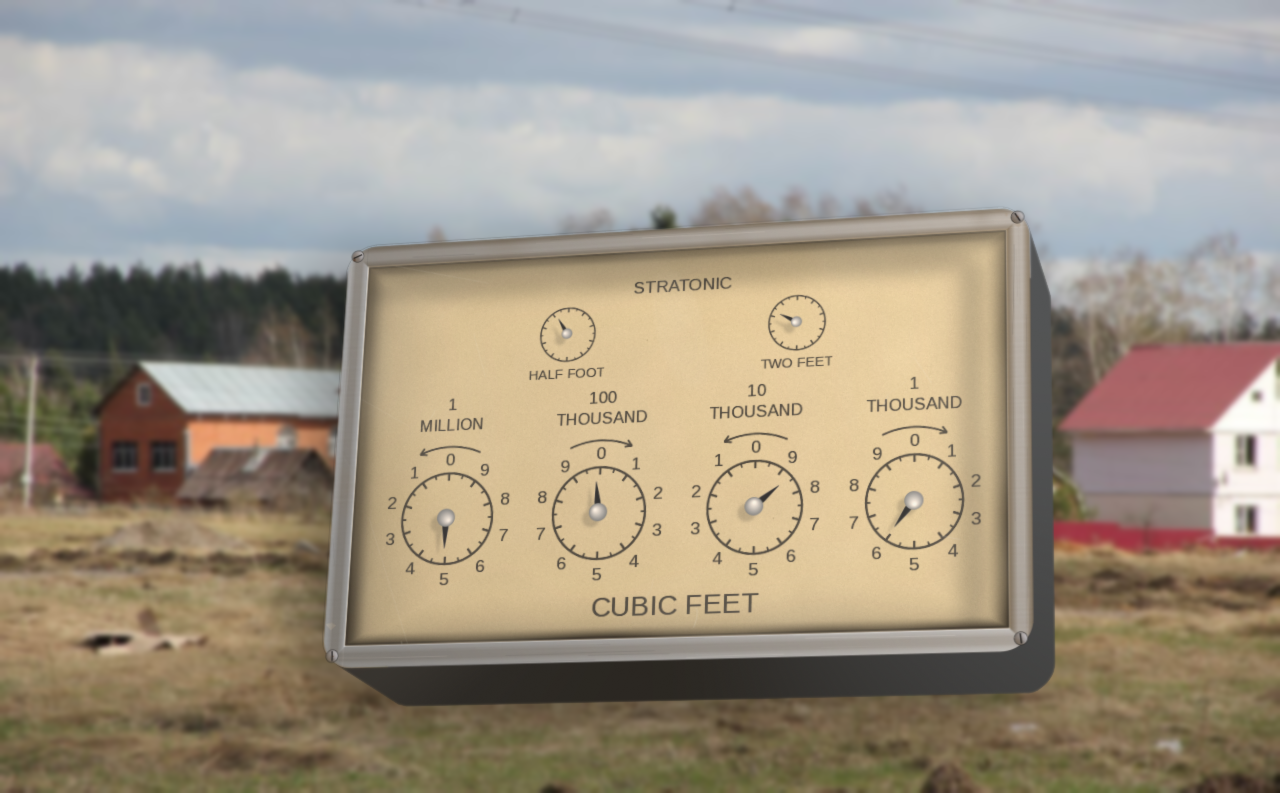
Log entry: 498600; ft³
